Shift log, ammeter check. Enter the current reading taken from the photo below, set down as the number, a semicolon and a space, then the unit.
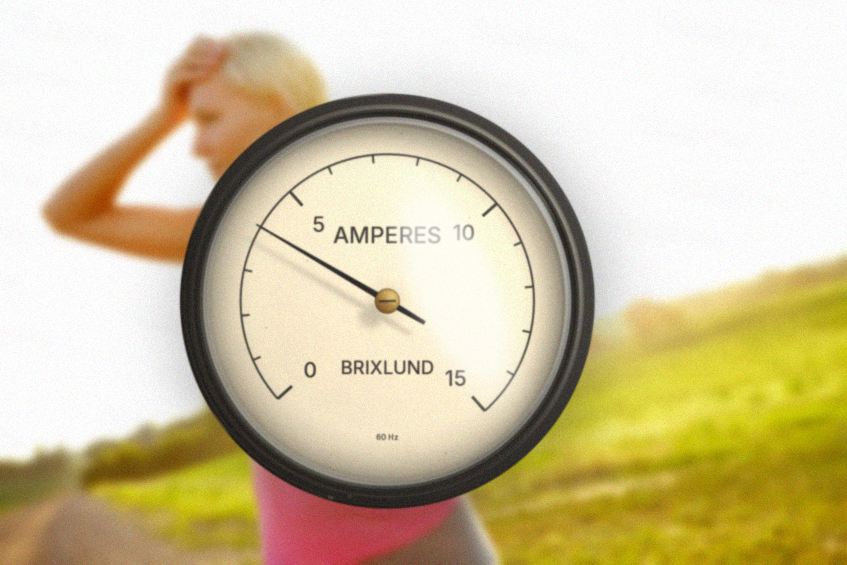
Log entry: 4; A
